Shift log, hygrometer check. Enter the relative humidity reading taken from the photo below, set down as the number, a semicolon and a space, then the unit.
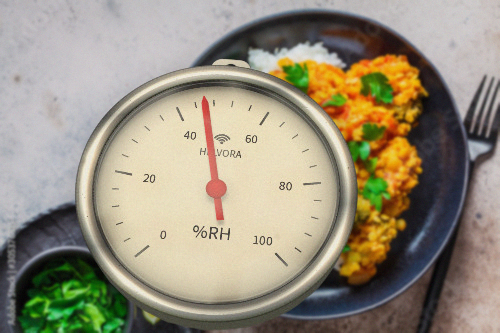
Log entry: 46; %
